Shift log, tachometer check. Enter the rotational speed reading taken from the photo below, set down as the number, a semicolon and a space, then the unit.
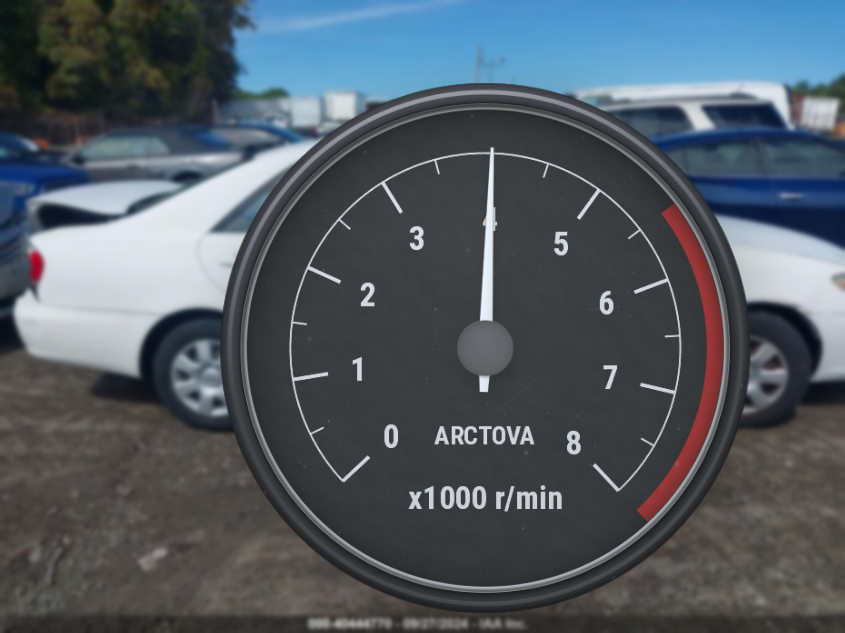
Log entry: 4000; rpm
